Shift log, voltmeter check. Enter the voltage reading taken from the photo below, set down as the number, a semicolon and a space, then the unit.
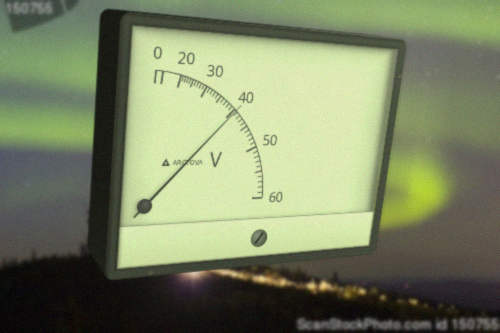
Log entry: 40; V
